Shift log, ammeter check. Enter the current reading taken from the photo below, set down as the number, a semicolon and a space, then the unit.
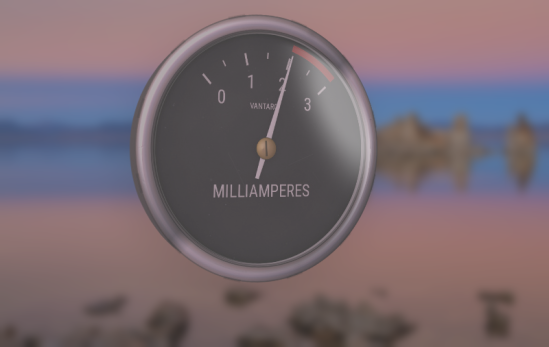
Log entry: 2; mA
